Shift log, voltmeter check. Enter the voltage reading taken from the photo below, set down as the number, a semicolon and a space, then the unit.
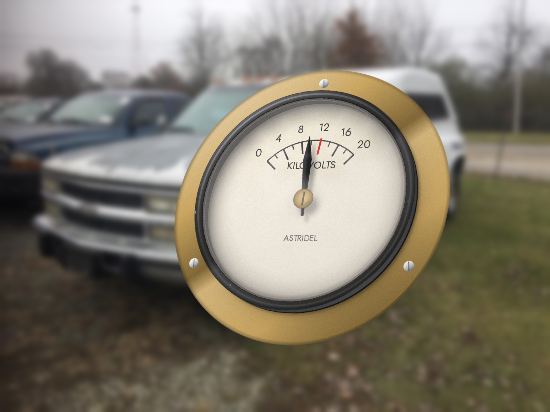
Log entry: 10; kV
